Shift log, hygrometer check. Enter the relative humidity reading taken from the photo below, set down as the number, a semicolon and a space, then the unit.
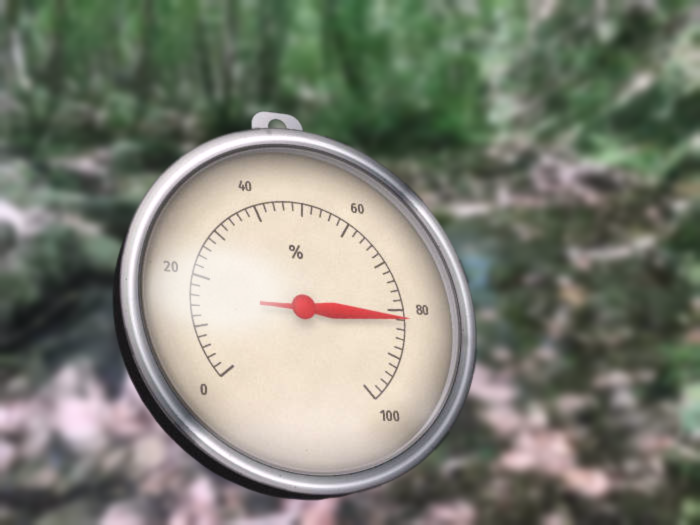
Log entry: 82; %
